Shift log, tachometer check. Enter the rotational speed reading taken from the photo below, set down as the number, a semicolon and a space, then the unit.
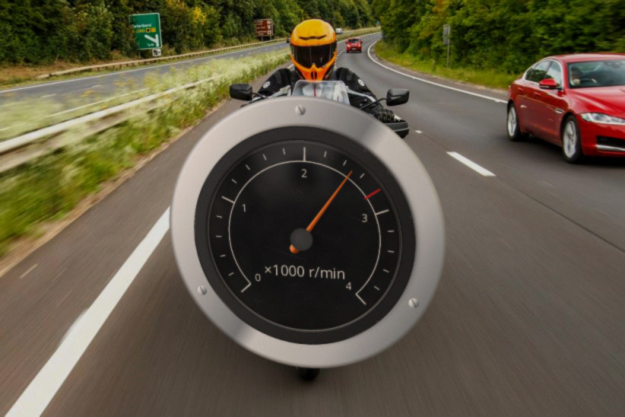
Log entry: 2500; rpm
